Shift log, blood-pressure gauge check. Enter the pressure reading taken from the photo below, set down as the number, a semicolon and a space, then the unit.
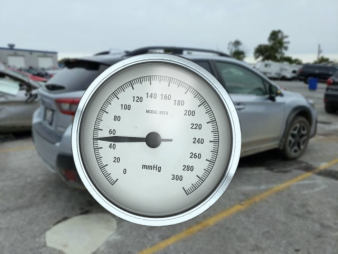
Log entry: 50; mmHg
